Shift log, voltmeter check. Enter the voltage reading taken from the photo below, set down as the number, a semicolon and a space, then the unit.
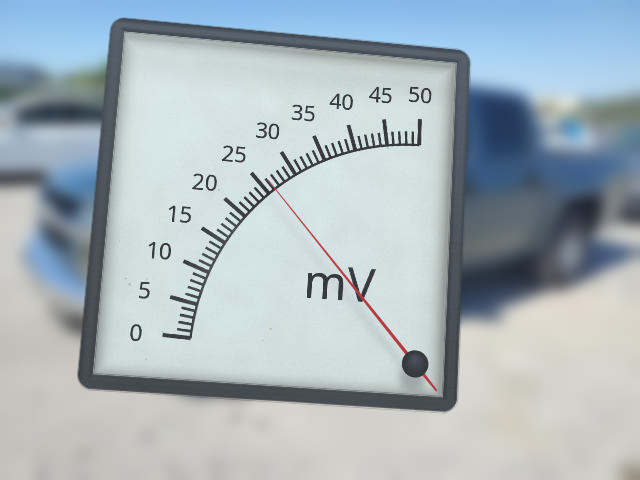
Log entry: 26; mV
